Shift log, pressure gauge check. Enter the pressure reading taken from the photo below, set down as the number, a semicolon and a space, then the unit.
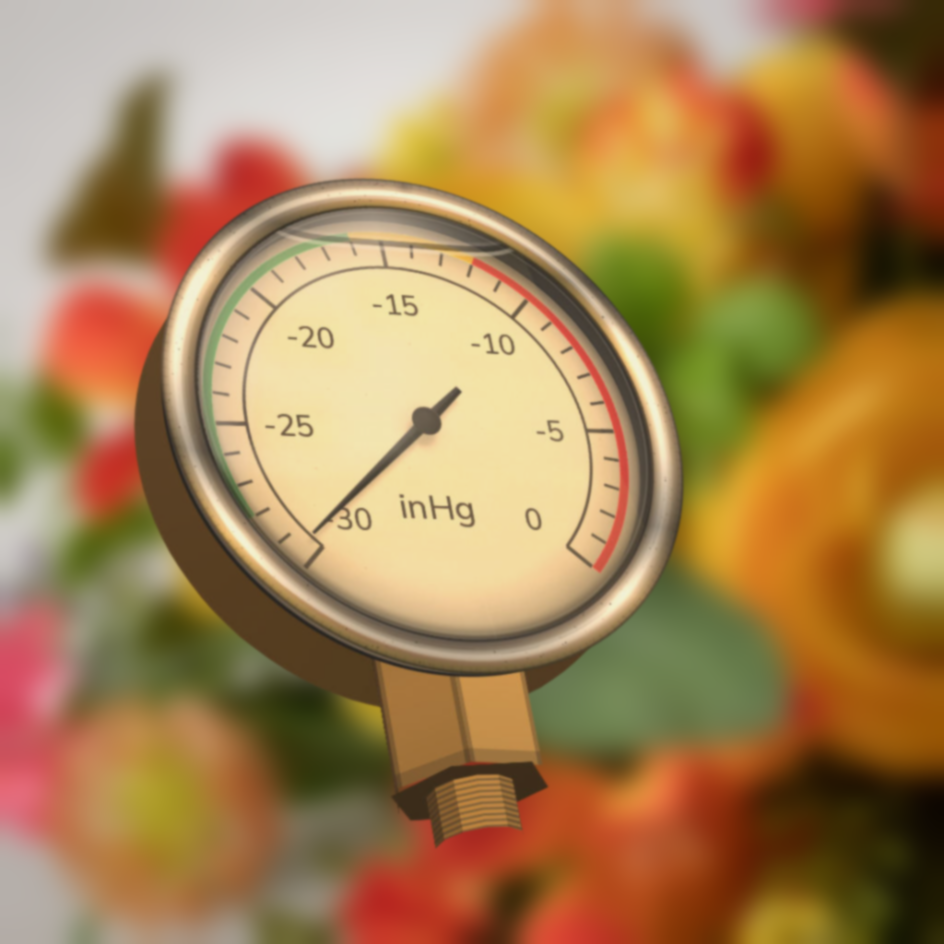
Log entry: -29.5; inHg
